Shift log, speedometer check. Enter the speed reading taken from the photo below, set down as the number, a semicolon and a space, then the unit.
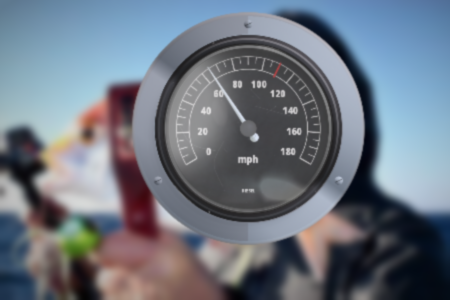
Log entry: 65; mph
